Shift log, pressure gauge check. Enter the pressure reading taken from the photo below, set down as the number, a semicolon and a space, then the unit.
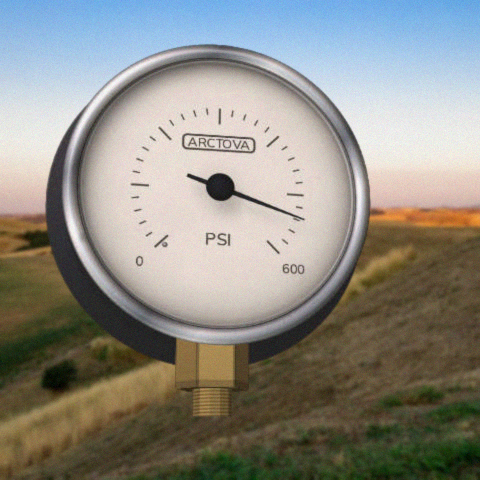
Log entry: 540; psi
